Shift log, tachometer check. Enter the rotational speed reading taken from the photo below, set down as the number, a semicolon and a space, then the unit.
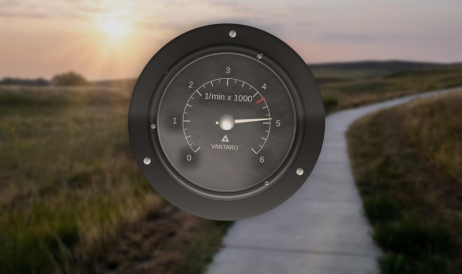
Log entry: 4875; rpm
